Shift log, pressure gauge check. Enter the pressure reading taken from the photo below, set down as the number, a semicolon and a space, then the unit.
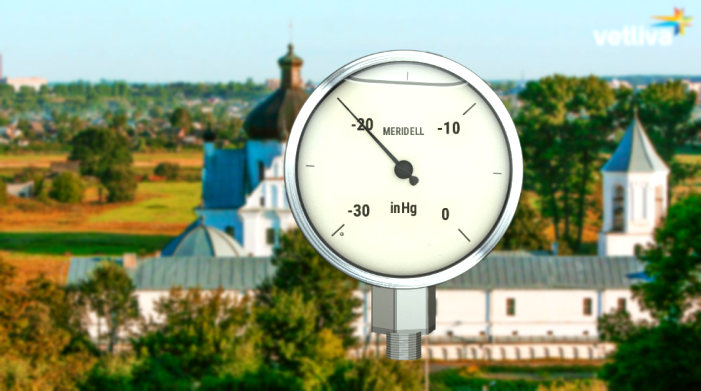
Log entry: -20; inHg
